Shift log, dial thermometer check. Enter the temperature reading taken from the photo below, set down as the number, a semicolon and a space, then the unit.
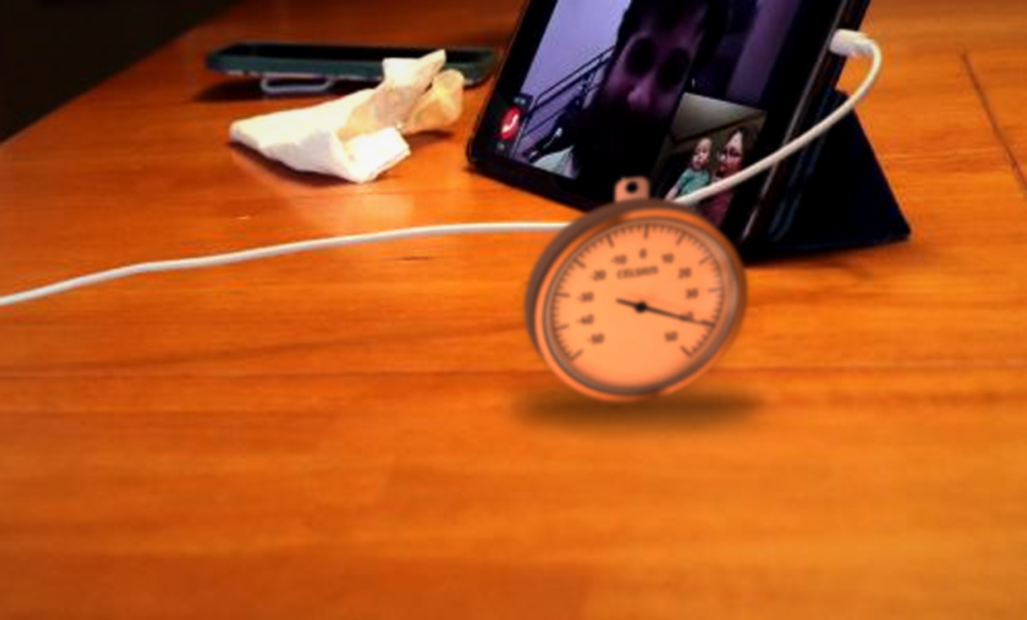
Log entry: 40; °C
